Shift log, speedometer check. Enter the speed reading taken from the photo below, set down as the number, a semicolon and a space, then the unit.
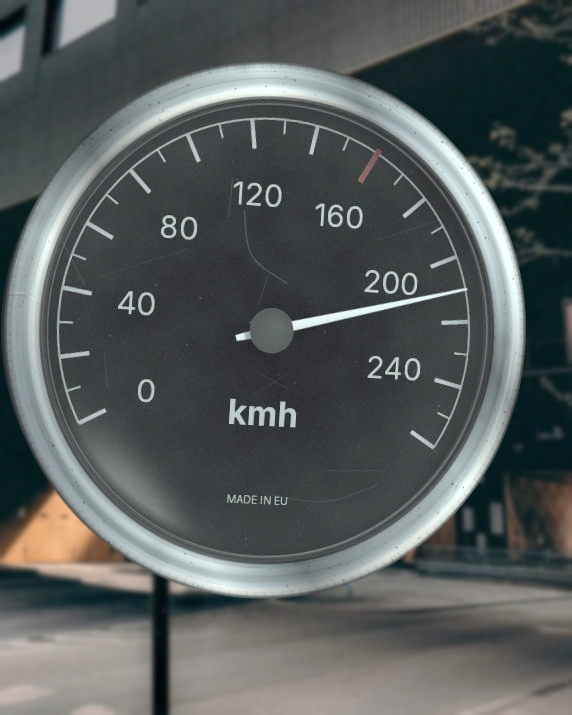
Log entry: 210; km/h
